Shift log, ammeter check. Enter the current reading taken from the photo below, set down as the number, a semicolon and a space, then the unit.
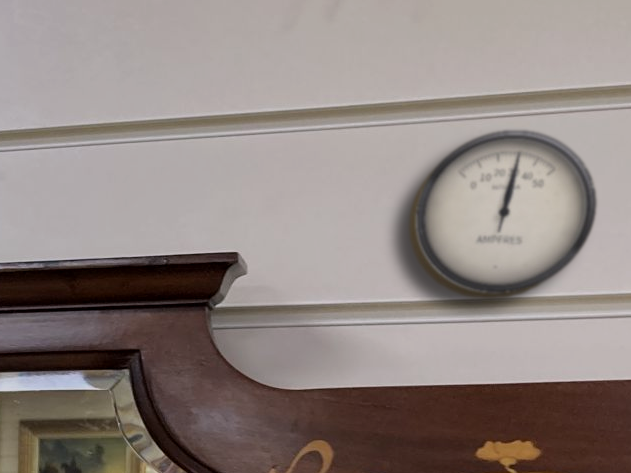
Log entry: 30; A
